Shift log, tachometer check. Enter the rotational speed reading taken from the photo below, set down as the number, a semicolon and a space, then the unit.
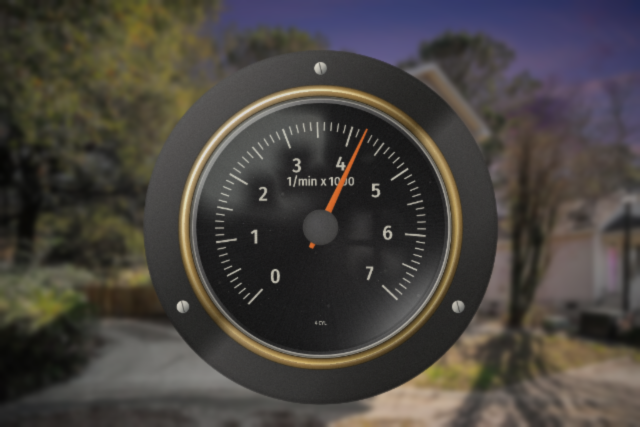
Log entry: 4200; rpm
